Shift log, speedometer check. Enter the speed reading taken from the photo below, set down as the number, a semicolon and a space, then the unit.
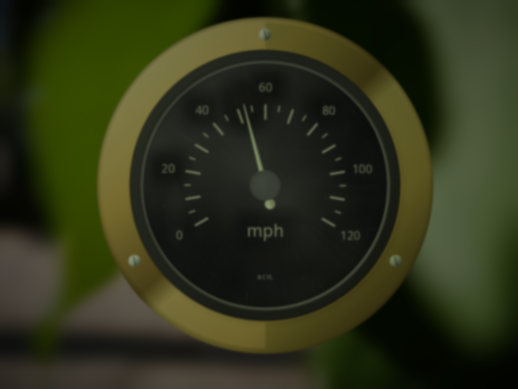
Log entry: 52.5; mph
